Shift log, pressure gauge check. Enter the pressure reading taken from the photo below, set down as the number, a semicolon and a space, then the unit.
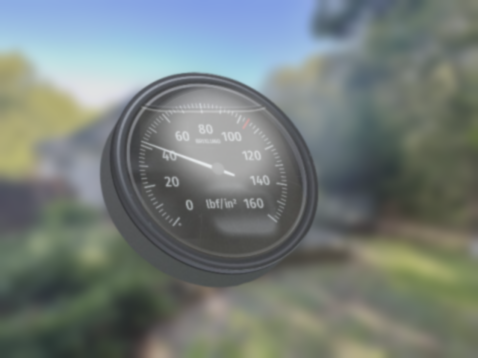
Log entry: 40; psi
